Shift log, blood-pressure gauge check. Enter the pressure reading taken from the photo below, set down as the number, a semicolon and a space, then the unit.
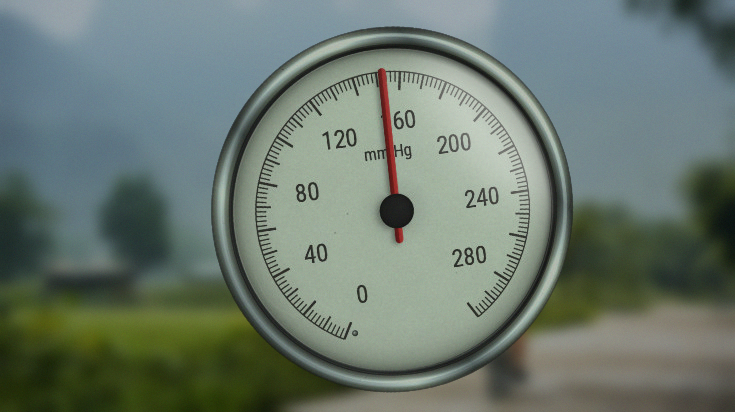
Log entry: 152; mmHg
